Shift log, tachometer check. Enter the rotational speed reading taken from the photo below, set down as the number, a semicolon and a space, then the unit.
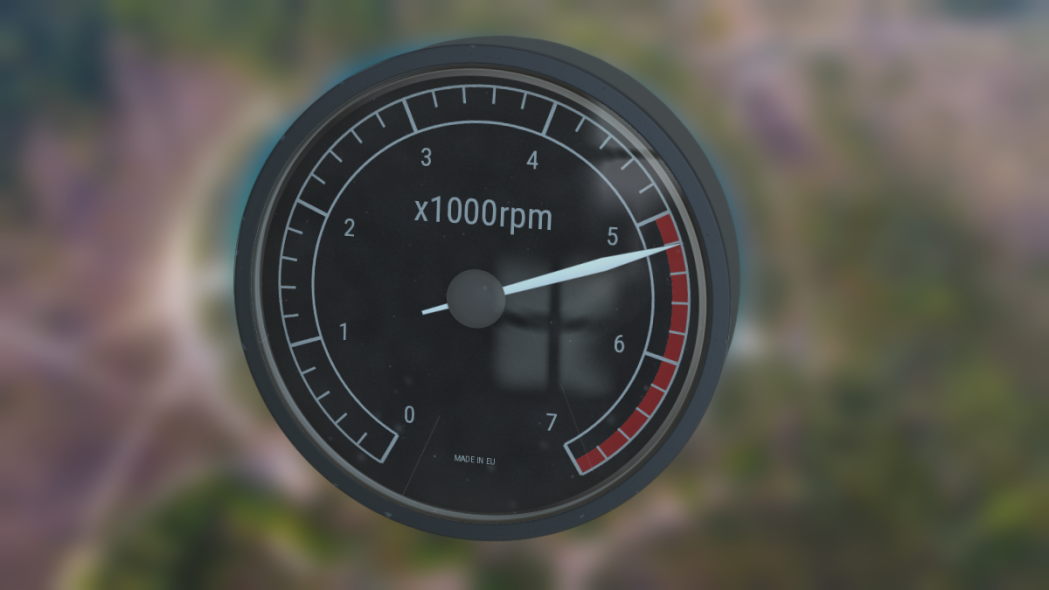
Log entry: 5200; rpm
